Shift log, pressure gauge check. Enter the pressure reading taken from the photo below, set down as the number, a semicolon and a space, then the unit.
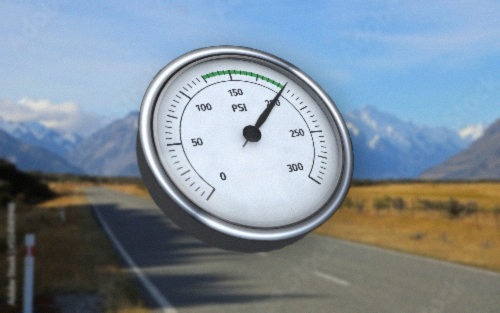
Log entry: 200; psi
